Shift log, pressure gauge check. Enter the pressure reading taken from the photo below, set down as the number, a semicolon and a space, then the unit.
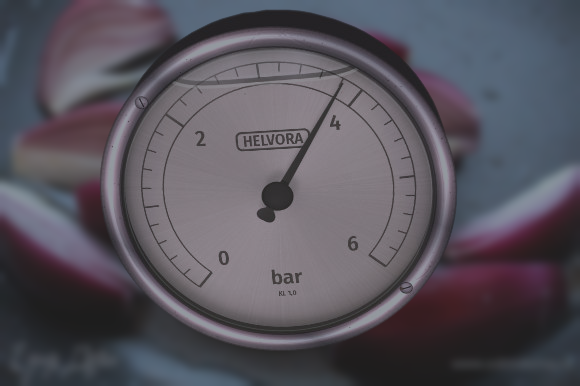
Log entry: 3.8; bar
